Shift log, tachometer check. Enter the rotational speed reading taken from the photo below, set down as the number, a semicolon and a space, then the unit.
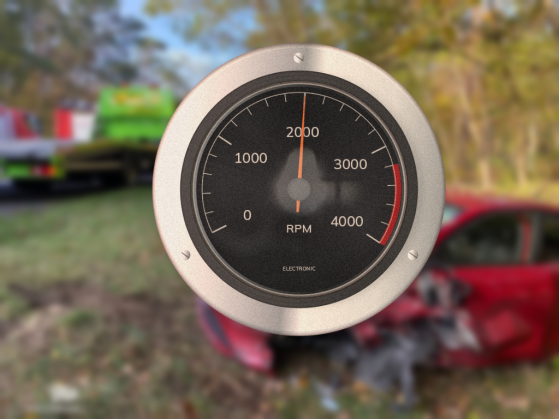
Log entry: 2000; rpm
